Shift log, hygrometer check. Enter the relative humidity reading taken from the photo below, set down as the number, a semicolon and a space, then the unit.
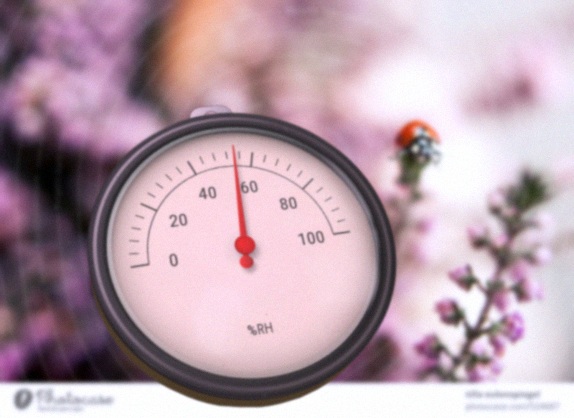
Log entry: 54; %
